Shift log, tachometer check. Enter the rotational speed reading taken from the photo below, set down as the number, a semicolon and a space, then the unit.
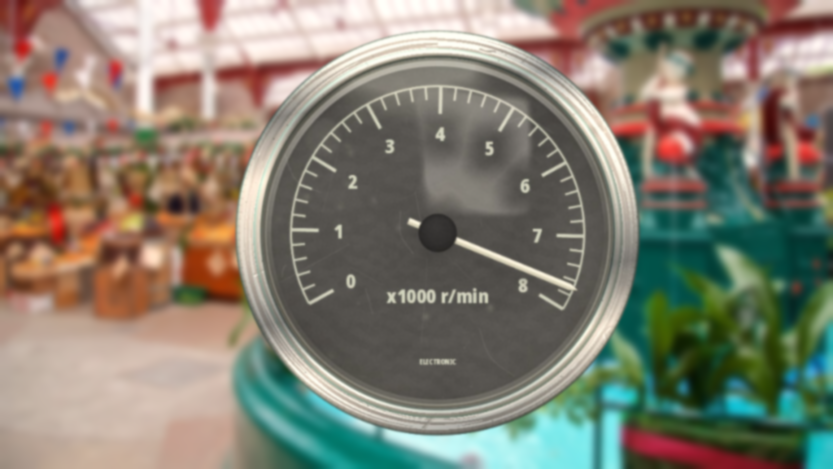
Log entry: 7700; rpm
